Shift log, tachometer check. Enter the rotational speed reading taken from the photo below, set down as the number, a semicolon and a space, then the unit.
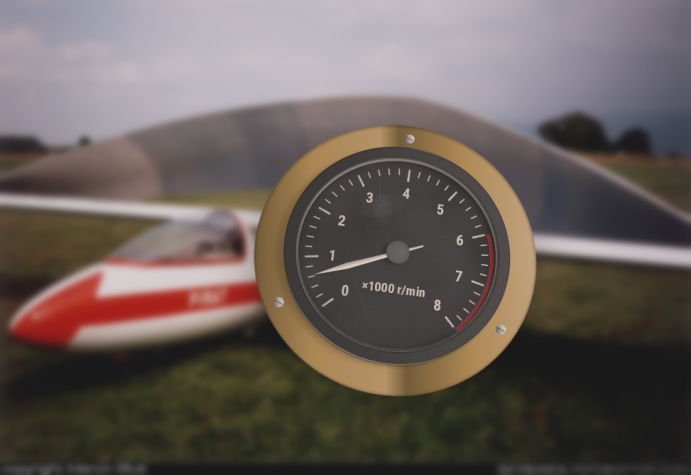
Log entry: 600; rpm
